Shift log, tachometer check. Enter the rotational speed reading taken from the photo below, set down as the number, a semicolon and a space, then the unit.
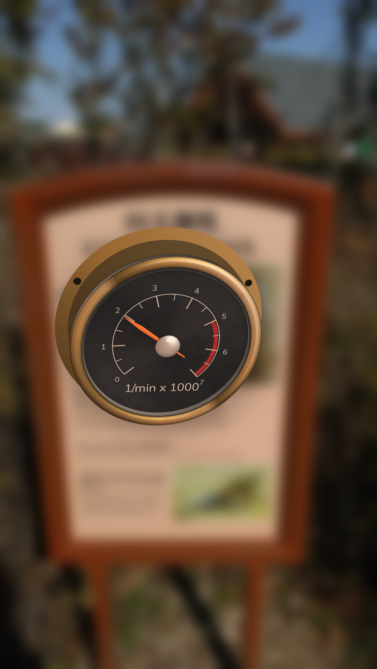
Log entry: 2000; rpm
